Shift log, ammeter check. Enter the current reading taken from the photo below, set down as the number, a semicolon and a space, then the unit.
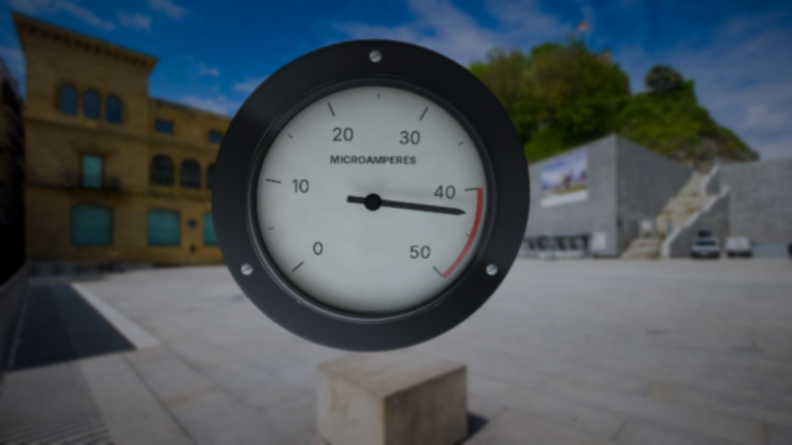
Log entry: 42.5; µA
